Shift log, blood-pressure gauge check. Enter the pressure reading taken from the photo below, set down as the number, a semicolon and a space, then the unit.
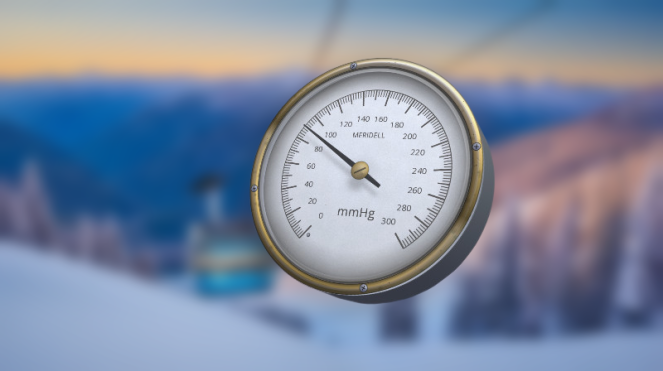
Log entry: 90; mmHg
